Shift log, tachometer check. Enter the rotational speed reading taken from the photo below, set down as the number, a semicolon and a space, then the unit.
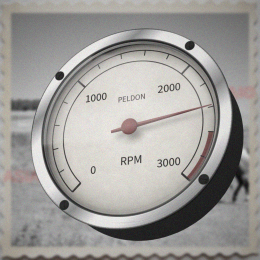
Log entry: 2400; rpm
